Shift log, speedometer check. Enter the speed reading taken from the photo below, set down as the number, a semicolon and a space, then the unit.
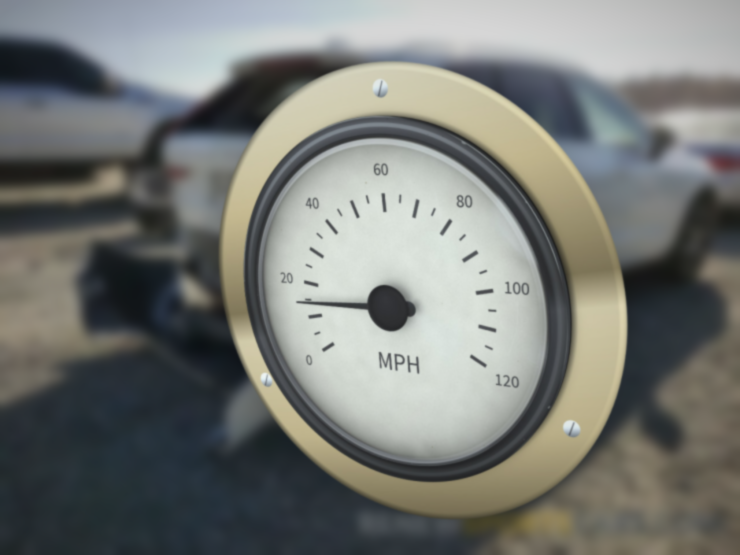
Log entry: 15; mph
